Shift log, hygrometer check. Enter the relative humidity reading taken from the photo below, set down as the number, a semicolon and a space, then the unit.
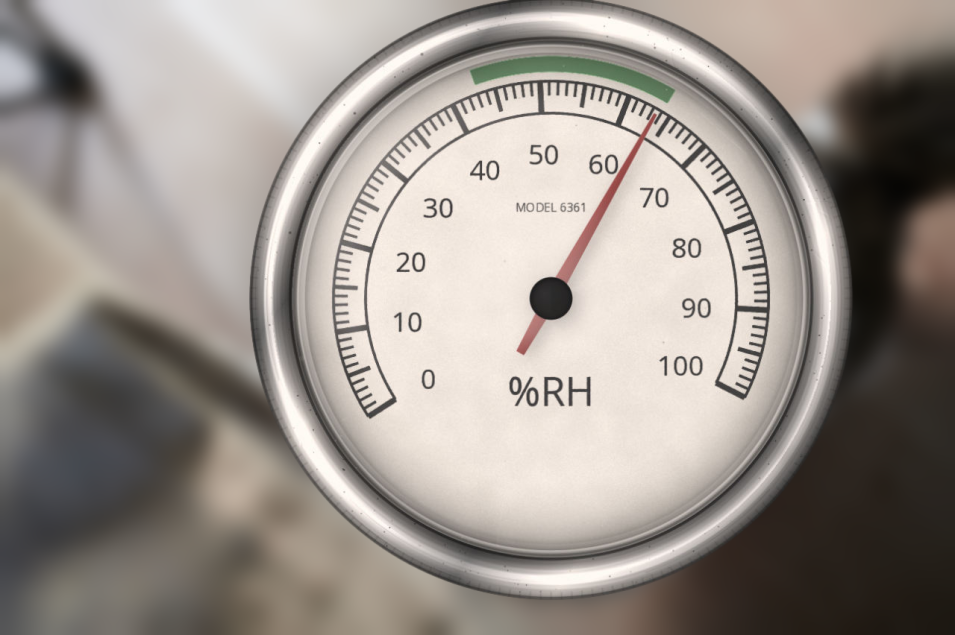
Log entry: 63.5; %
